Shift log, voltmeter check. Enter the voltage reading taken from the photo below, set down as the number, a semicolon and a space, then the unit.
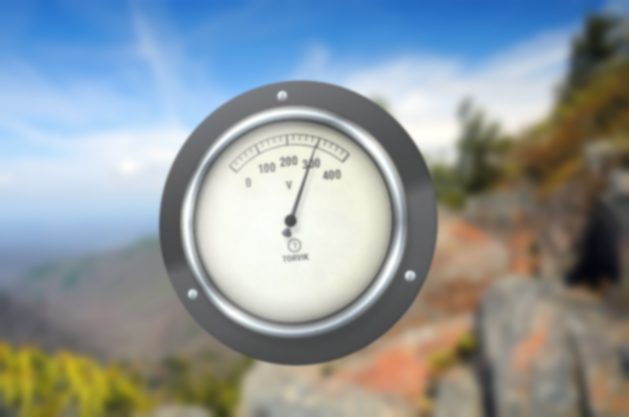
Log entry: 300; V
